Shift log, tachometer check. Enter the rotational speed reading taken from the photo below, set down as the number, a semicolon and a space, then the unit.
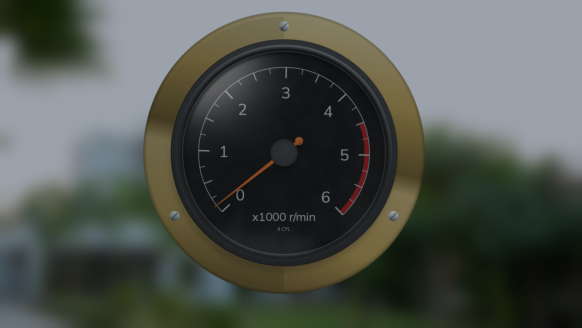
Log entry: 125; rpm
